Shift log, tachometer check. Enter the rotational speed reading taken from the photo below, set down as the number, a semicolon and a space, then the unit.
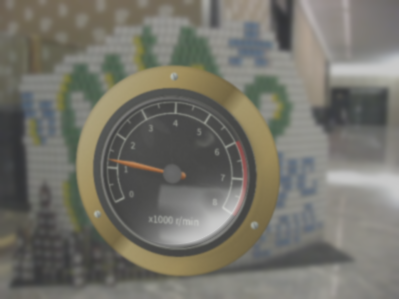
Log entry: 1250; rpm
